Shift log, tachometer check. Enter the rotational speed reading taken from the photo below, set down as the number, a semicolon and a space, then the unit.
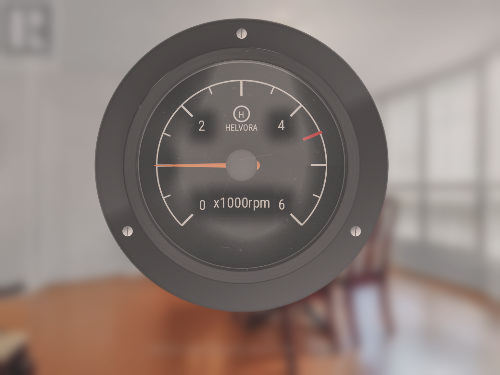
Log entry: 1000; rpm
